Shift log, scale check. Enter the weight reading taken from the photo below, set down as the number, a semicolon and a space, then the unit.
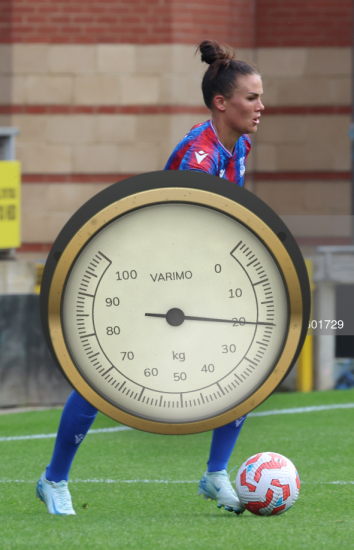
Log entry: 20; kg
